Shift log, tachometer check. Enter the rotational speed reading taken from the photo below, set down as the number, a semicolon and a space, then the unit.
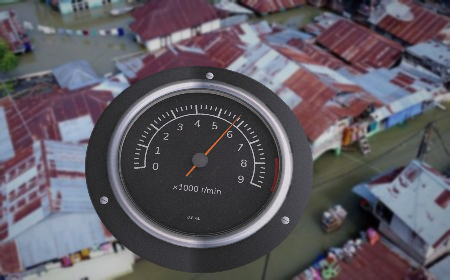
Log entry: 5800; rpm
